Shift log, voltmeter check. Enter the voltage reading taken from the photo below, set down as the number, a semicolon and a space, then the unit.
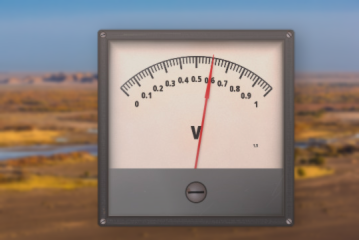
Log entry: 0.6; V
